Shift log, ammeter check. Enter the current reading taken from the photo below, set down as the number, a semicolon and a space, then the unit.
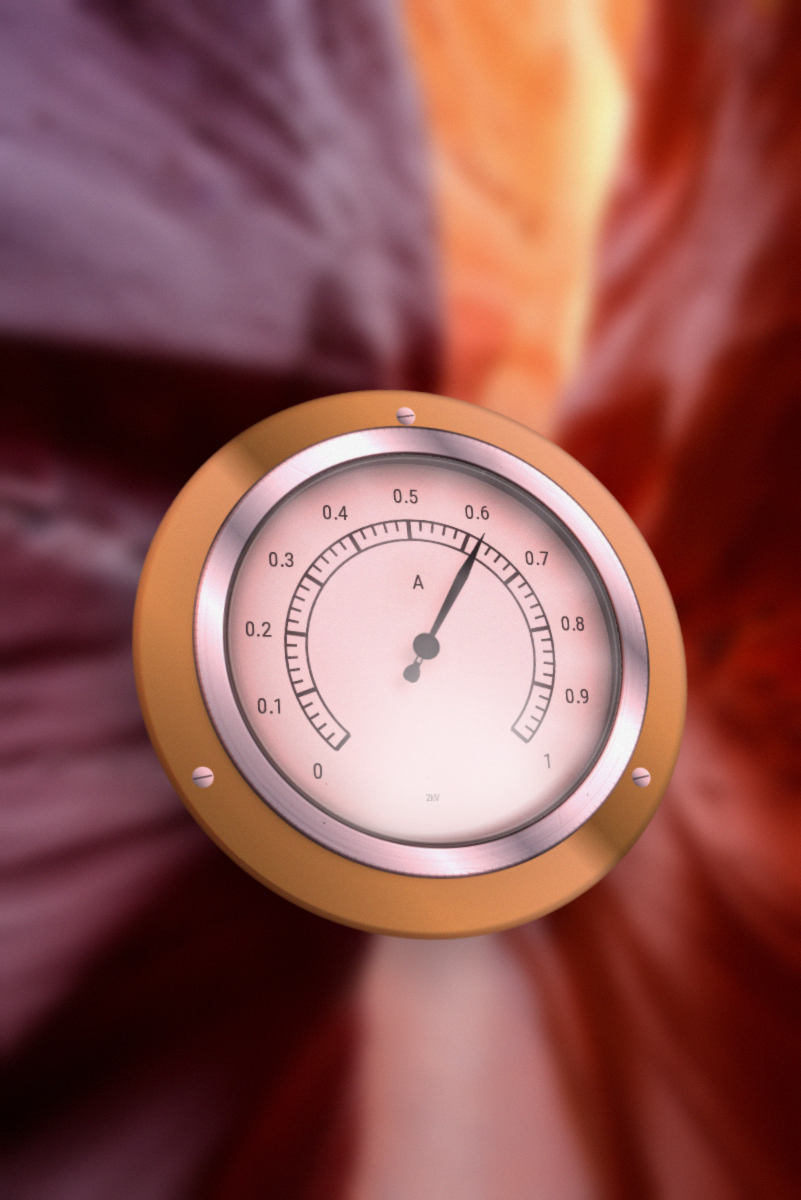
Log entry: 0.62; A
